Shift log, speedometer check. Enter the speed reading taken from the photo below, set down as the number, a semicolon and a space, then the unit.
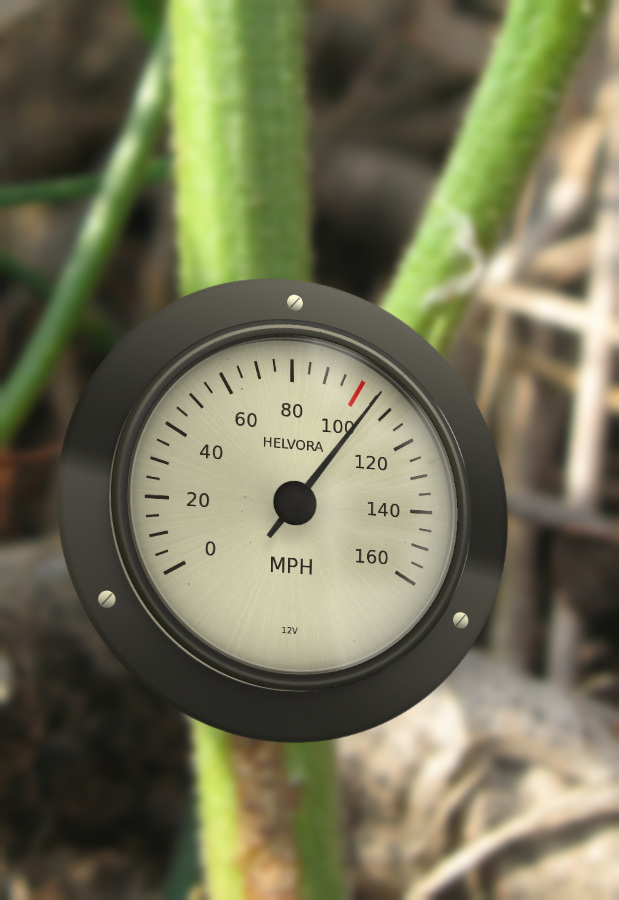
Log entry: 105; mph
